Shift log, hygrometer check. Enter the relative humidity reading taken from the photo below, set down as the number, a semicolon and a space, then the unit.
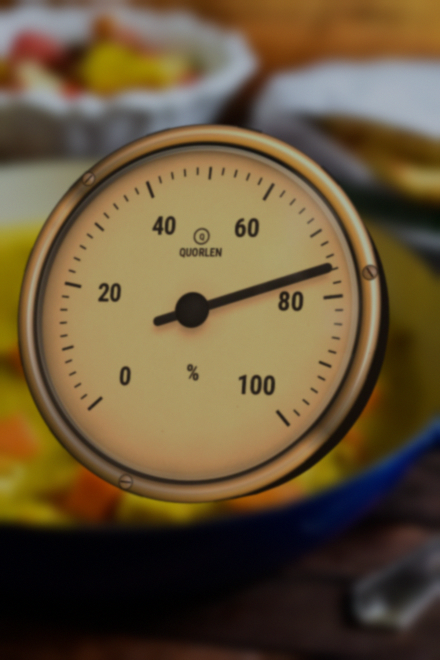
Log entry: 76; %
